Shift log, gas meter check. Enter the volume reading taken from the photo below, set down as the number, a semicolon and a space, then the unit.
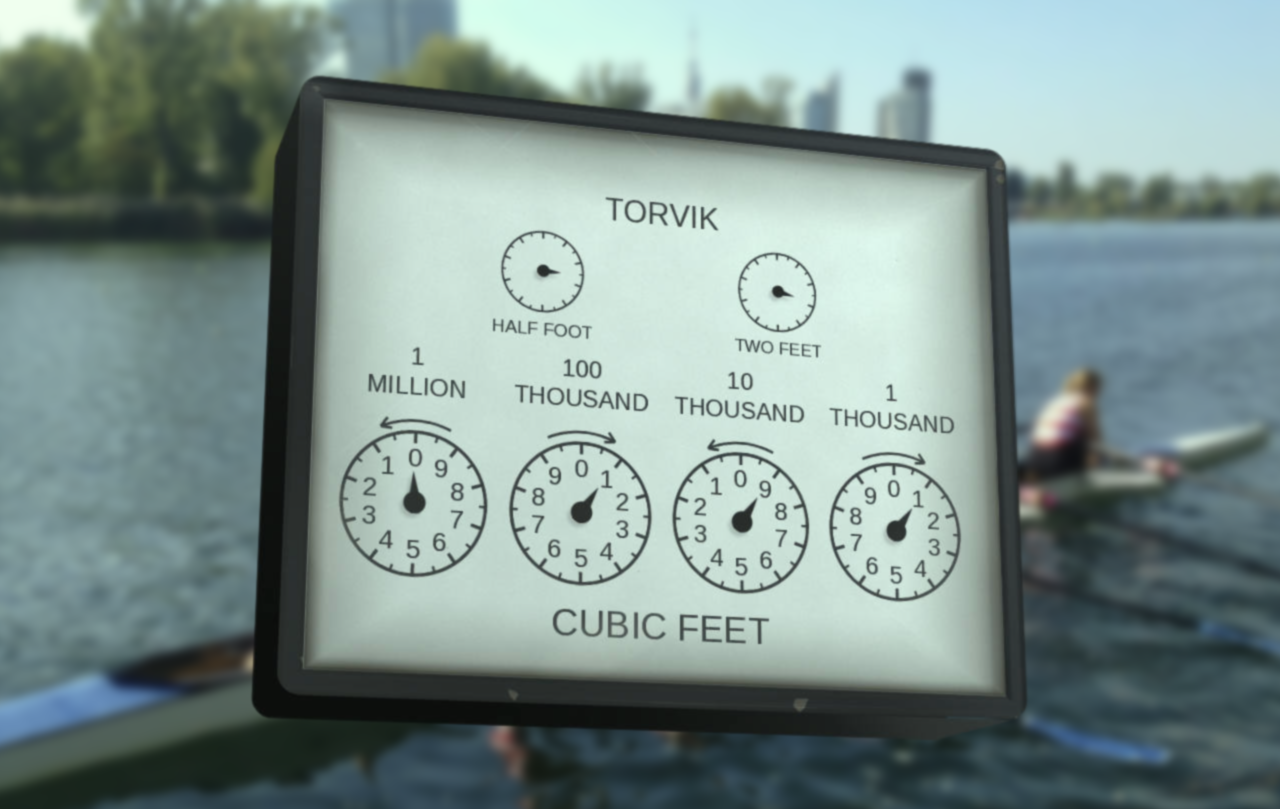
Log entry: 9100; ft³
